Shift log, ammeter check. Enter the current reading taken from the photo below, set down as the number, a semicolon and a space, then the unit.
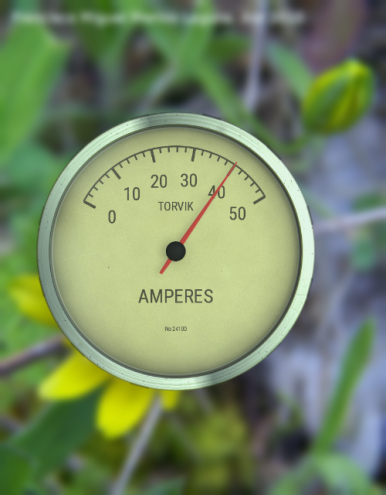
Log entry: 40; A
